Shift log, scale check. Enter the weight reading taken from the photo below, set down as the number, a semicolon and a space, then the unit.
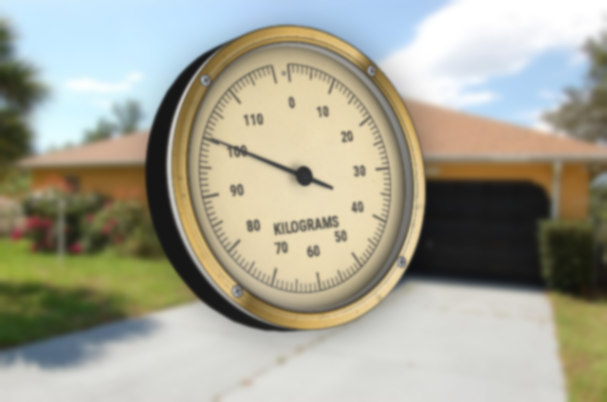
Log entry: 100; kg
